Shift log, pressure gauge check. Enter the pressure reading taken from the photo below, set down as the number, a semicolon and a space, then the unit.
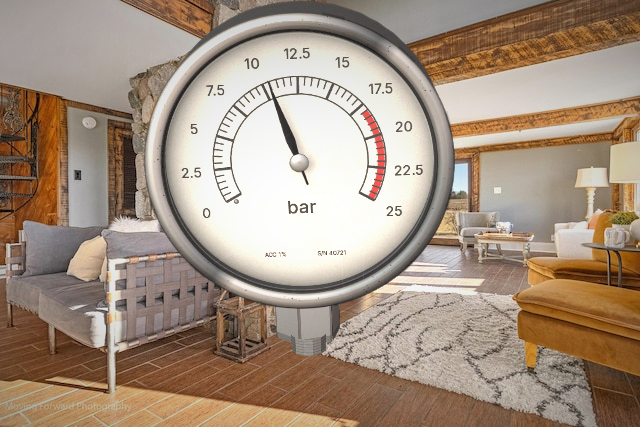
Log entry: 10.5; bar
